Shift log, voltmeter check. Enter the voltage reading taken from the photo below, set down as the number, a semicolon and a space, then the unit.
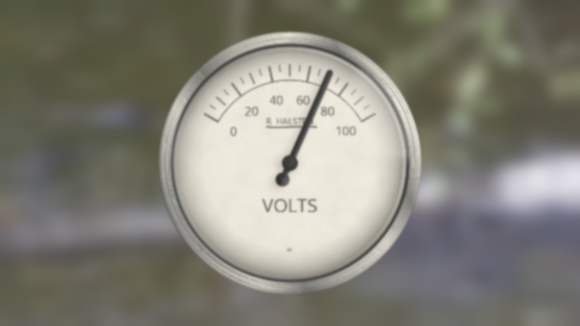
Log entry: 70; V
